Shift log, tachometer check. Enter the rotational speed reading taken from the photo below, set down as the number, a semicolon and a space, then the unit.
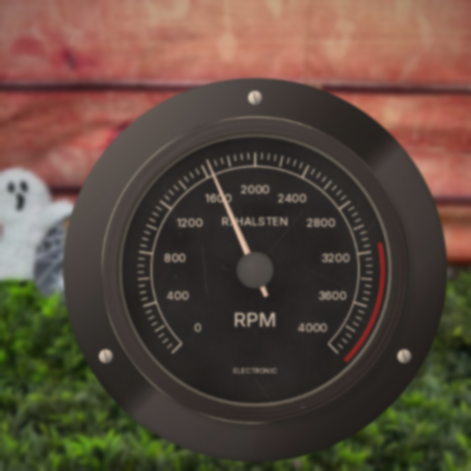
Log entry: 1650; rpm
